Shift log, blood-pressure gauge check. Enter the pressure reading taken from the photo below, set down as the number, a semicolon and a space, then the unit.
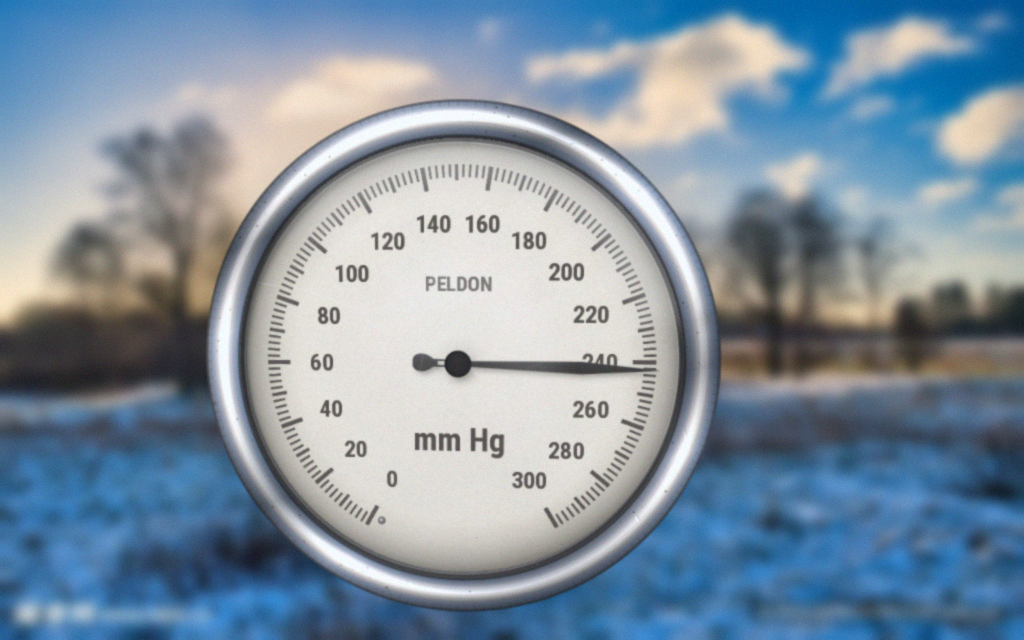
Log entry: 242; mmHg
